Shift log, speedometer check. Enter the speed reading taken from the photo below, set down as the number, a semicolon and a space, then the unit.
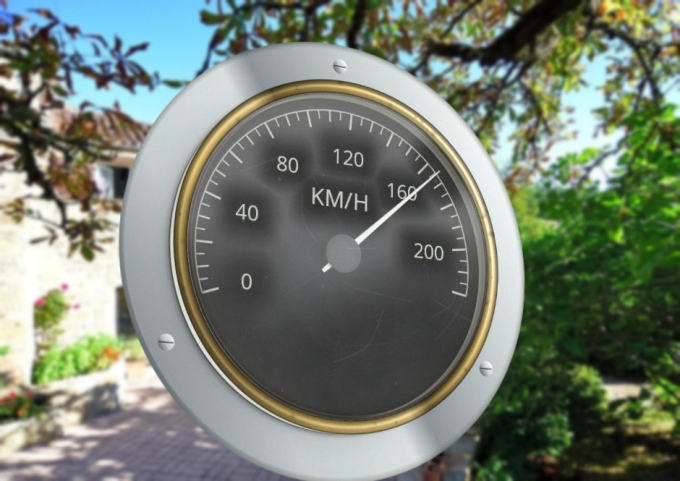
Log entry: 165; km/h
